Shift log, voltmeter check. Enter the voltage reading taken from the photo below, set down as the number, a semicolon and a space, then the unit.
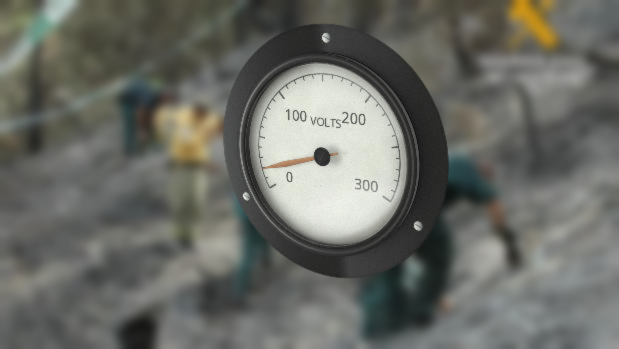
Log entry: 20; V
